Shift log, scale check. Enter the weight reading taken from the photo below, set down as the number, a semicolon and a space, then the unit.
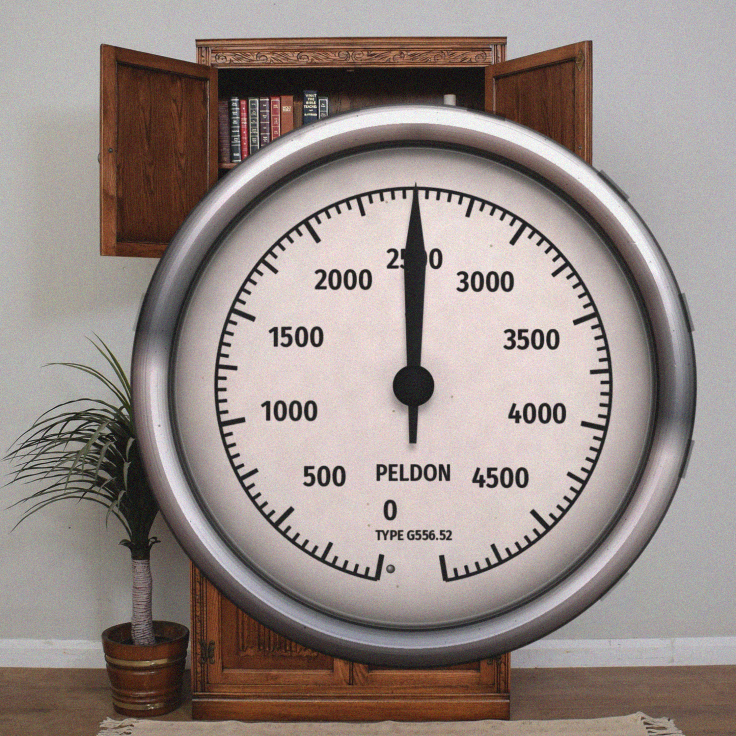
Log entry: 2500; g
